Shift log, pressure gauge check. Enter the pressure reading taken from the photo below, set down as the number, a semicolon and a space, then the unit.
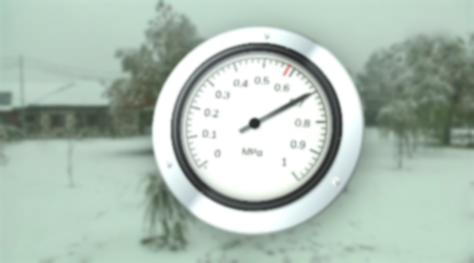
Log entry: 0.7; MPa
